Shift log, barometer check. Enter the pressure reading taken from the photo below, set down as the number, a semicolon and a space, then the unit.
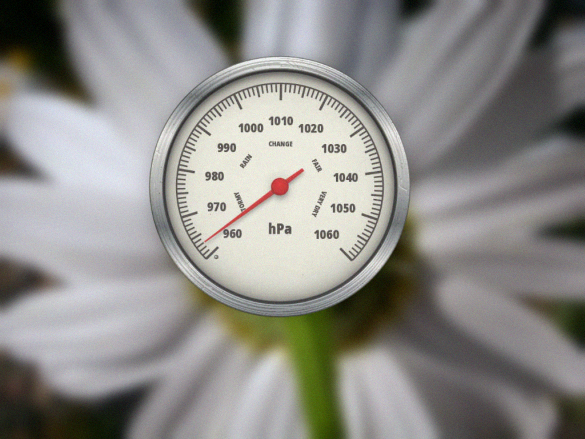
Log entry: 963; hPa
